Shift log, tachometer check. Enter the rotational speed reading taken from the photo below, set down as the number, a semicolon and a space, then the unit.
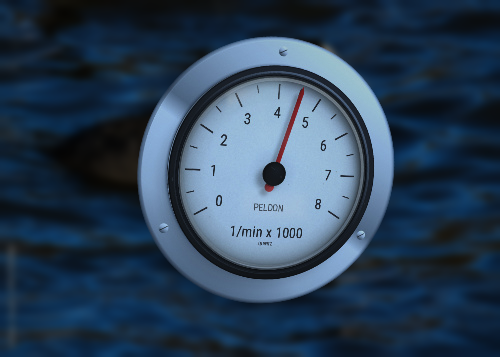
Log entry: 4500; rpm
